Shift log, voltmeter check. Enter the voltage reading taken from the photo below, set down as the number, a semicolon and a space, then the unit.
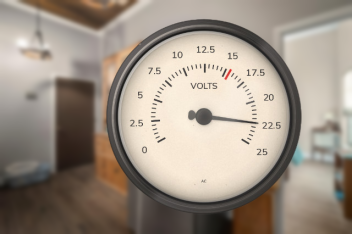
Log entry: 22.5; V
